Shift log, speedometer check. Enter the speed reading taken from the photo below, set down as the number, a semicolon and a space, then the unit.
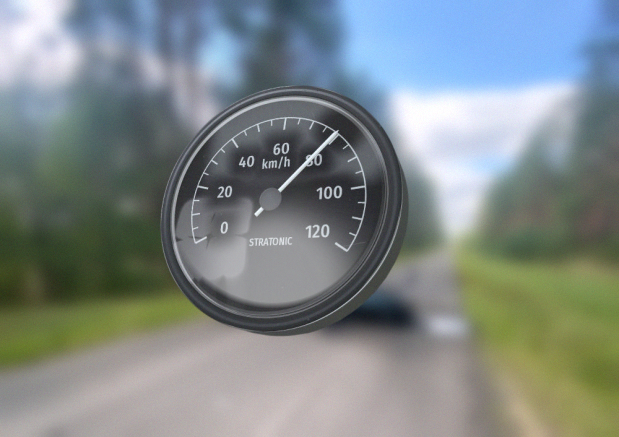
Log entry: 80; km/h
